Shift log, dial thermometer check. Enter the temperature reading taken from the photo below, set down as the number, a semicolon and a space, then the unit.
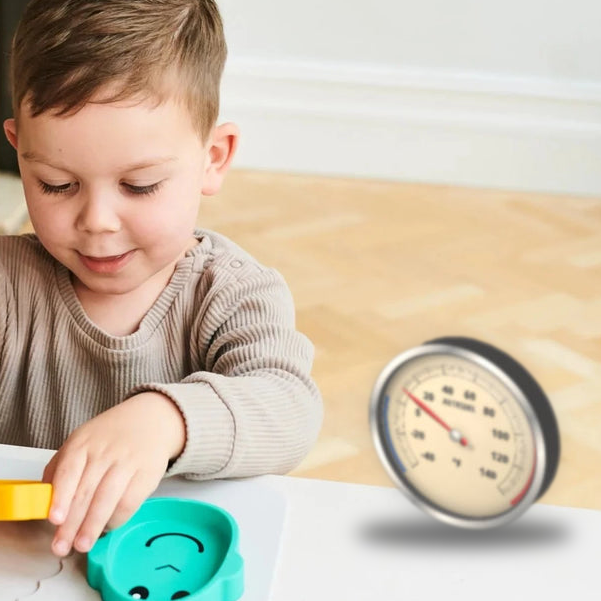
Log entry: 10; °F
